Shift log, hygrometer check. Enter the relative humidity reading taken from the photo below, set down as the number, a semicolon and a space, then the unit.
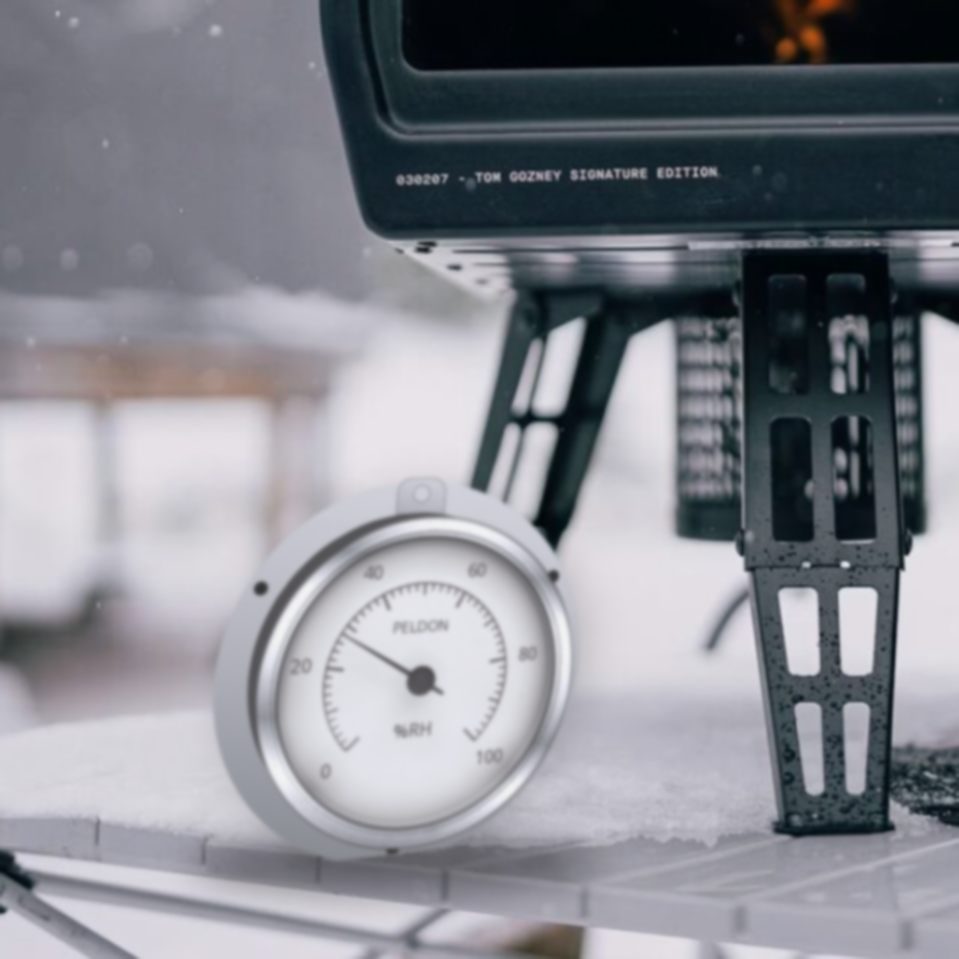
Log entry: 28; %
